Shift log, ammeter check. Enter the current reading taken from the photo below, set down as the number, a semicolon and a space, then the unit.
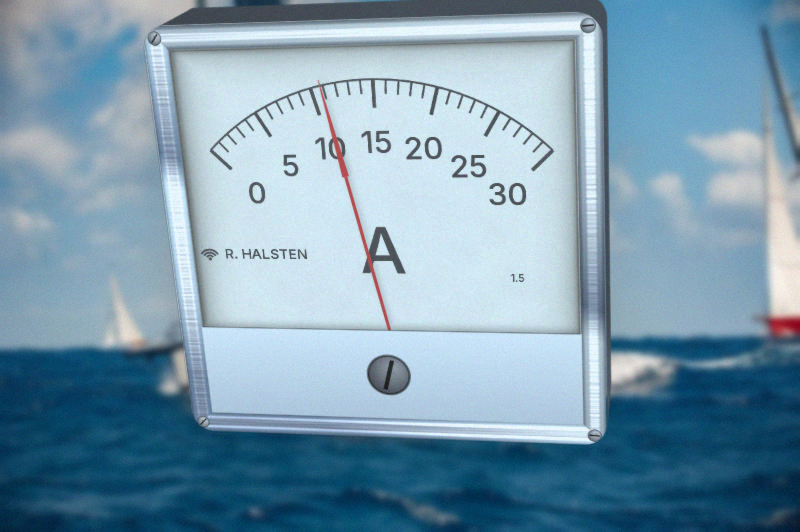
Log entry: 11; A
